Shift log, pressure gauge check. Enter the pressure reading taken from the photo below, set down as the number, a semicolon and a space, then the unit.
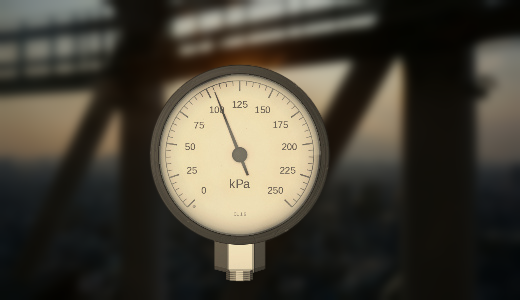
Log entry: 105; kPa
